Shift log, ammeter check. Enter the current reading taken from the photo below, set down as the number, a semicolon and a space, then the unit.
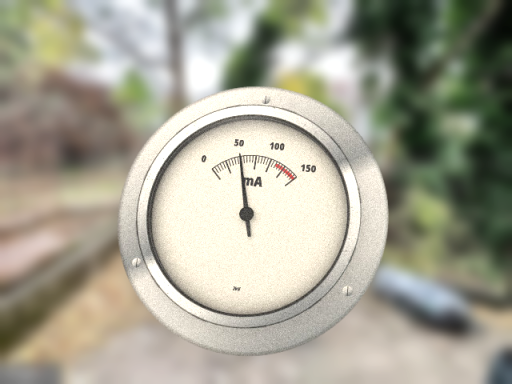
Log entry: 50; mA
